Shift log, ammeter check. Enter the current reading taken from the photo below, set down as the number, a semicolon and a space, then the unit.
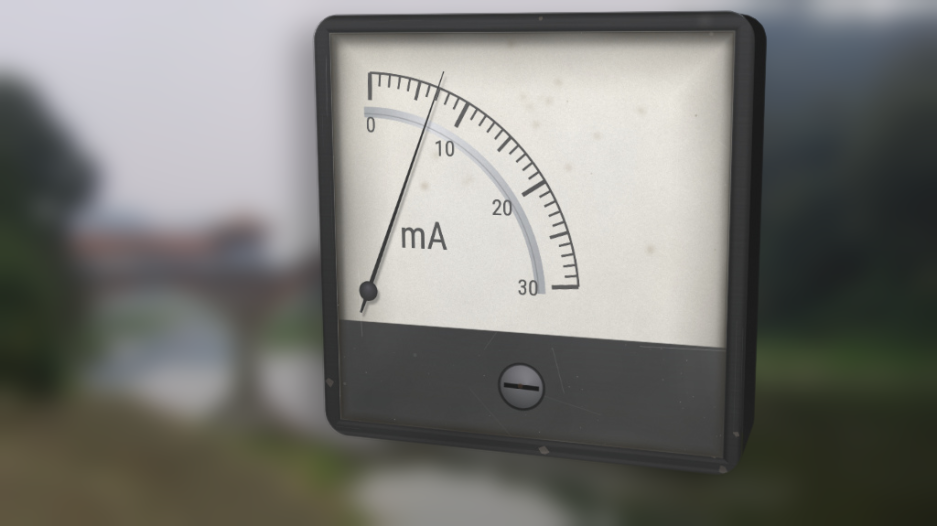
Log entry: 7; mA
